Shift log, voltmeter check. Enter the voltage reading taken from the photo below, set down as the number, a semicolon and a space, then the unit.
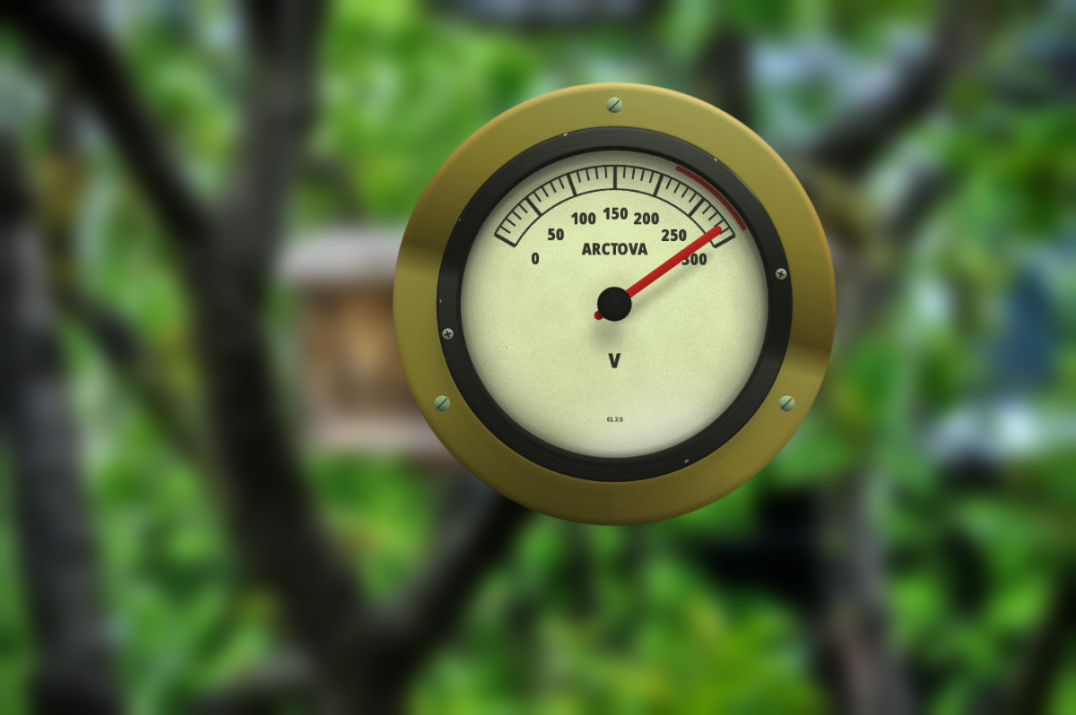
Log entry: 285; V
